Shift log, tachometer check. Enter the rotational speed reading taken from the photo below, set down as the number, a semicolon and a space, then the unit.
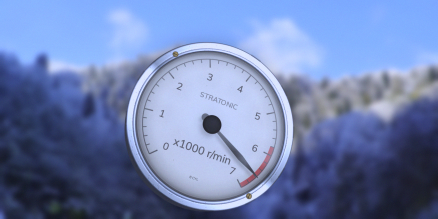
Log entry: 6600; rpm
